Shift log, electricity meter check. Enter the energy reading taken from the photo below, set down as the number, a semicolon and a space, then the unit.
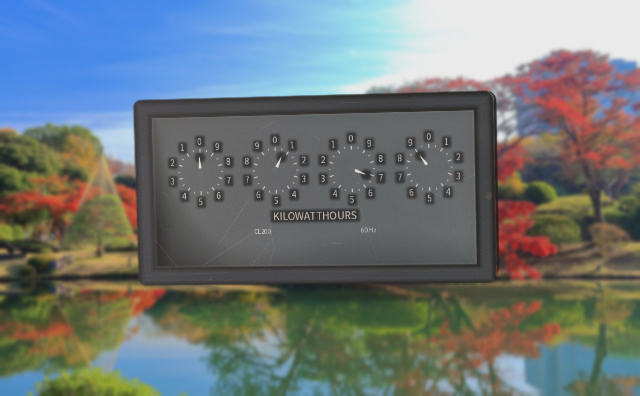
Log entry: 69; kWh
